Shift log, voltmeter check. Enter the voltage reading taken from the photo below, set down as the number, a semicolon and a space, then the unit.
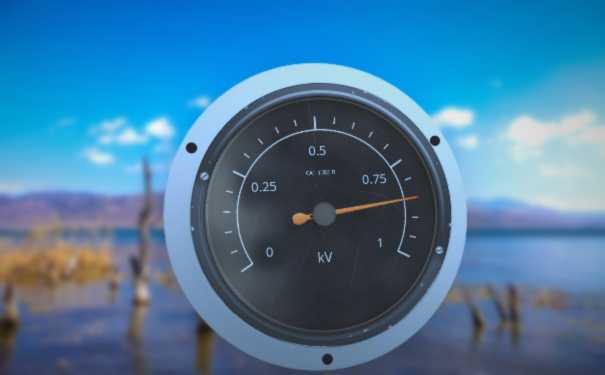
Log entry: 0.85; kV
